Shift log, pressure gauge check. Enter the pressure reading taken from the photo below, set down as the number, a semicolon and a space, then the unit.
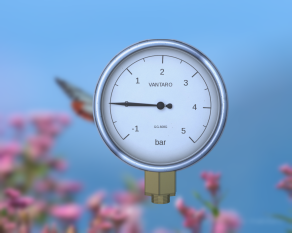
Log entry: 0; bar
